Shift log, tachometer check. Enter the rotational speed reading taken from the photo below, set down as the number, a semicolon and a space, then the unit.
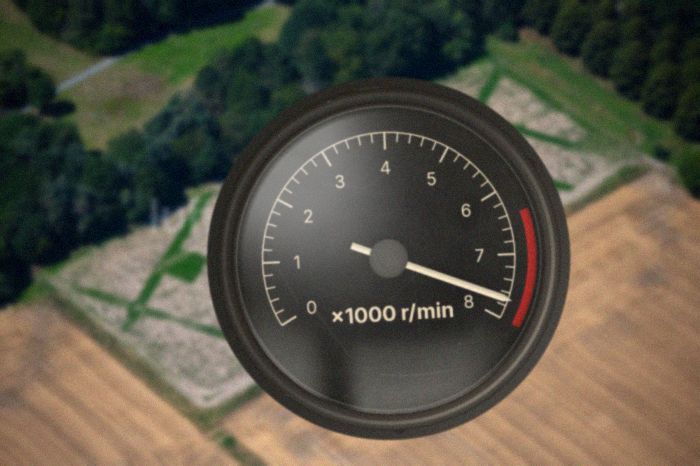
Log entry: 7700; rpm
